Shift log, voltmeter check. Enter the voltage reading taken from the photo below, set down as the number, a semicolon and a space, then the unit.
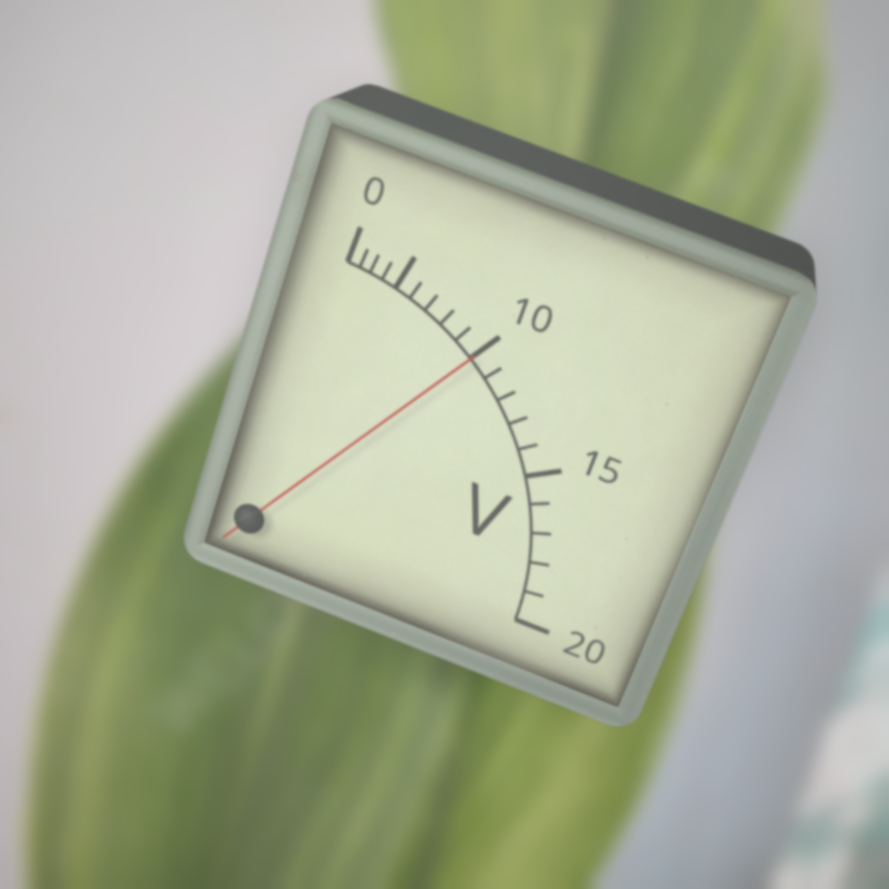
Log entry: 10; V
